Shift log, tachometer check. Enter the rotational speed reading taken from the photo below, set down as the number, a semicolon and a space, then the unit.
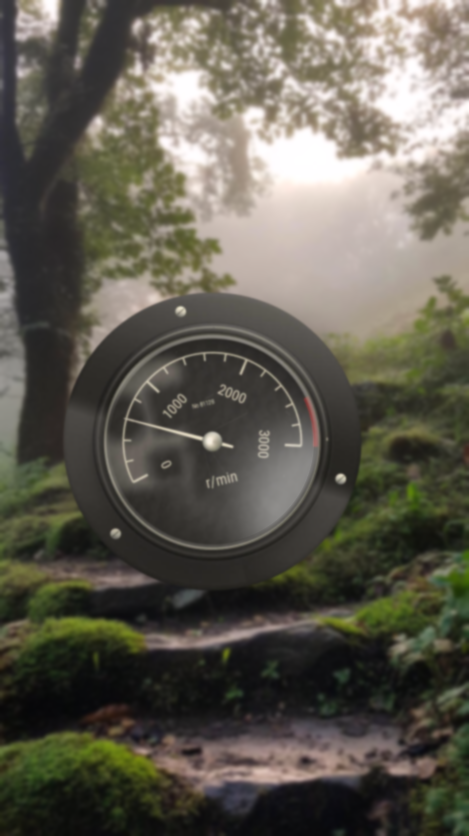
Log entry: 600; rpm
